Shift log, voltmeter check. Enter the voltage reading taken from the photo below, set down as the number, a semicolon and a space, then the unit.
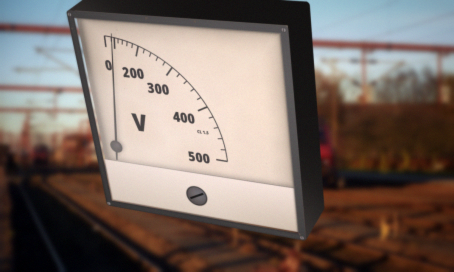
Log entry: 100; V
